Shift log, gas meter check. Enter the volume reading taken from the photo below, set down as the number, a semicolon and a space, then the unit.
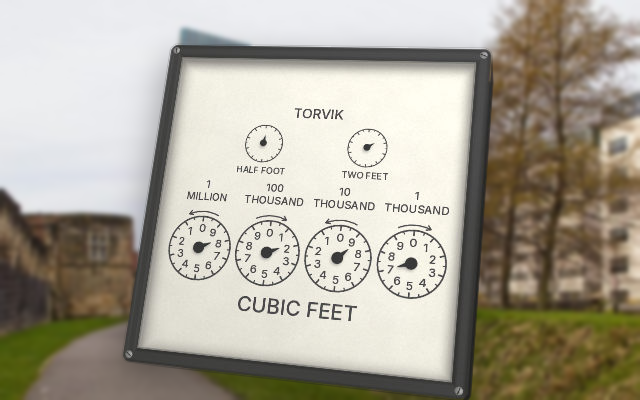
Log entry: 818700; ft³
